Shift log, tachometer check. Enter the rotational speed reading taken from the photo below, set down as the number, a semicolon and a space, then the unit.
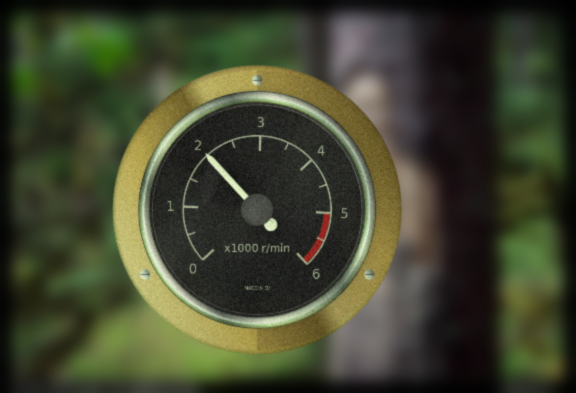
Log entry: 2000; rpm
